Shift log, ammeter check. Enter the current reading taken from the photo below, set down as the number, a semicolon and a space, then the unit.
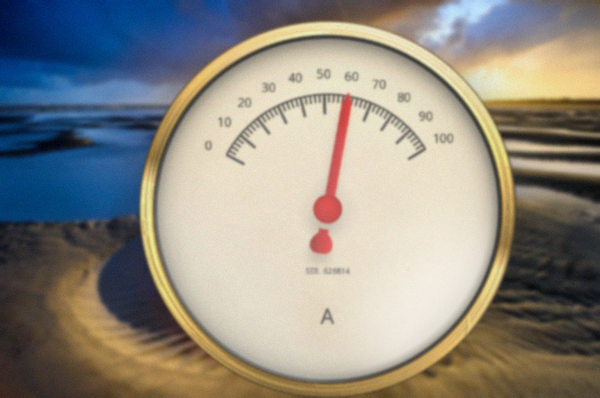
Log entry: 60; A
